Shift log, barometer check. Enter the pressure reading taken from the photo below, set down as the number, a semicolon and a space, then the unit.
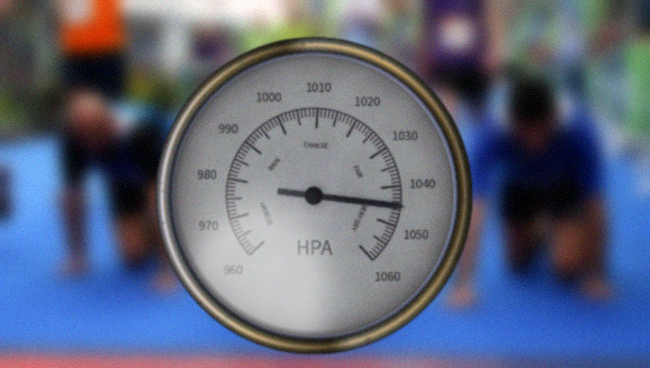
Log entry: 1045; hPa
